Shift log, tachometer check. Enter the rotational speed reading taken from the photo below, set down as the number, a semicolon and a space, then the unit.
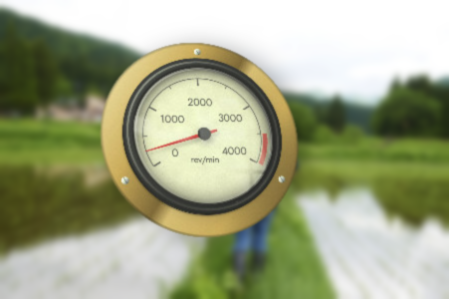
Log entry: 250; rpm
